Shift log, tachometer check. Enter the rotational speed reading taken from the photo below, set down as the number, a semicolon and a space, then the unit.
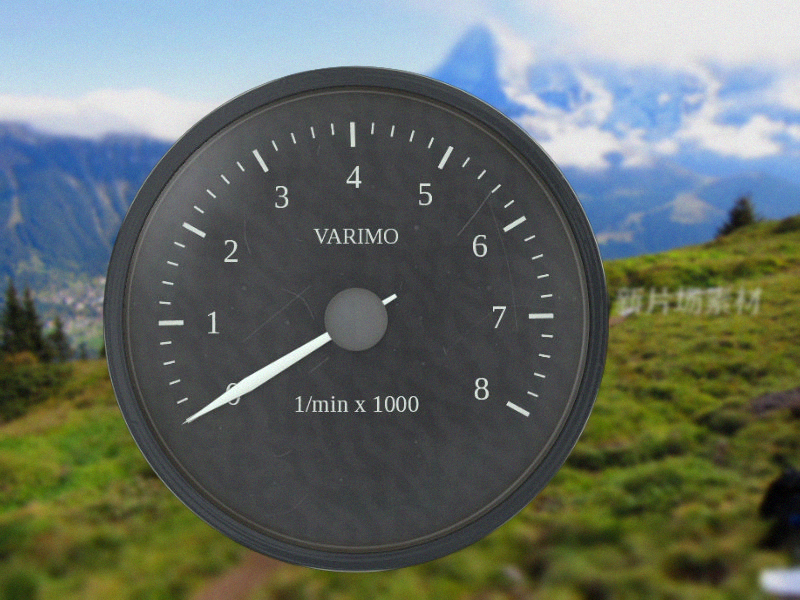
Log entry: 0; rpm
